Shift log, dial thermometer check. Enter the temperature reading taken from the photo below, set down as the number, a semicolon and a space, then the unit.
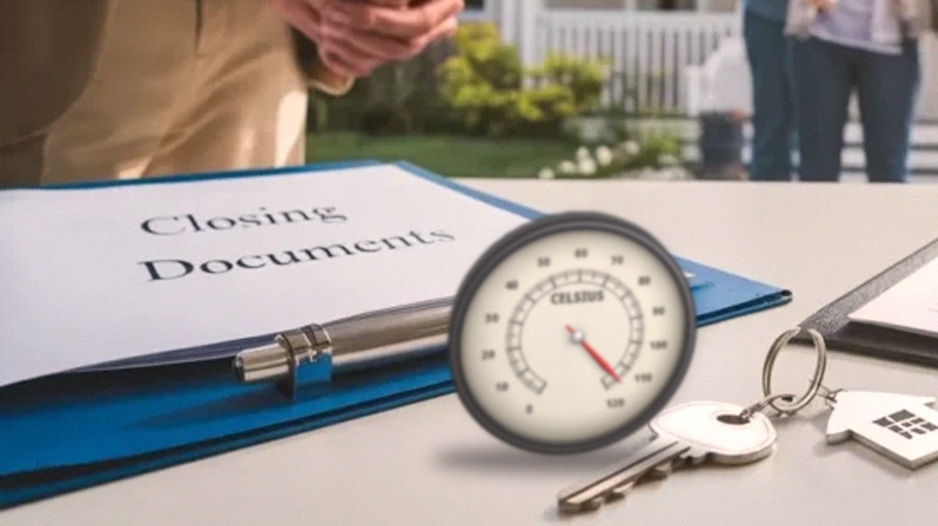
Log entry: 115; °C
